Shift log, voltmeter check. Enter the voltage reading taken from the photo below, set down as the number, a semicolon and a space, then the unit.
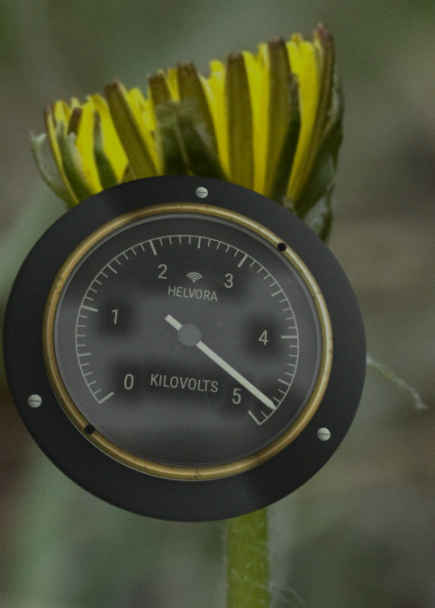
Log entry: 4.8; kV
